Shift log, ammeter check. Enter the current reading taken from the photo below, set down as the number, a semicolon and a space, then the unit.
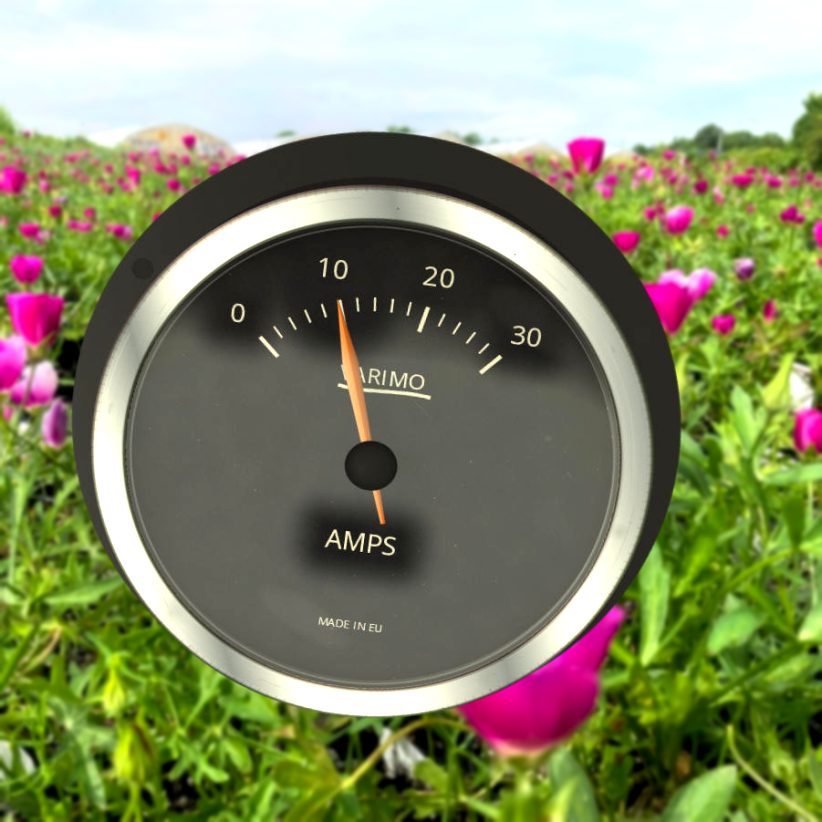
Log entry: 10; A
